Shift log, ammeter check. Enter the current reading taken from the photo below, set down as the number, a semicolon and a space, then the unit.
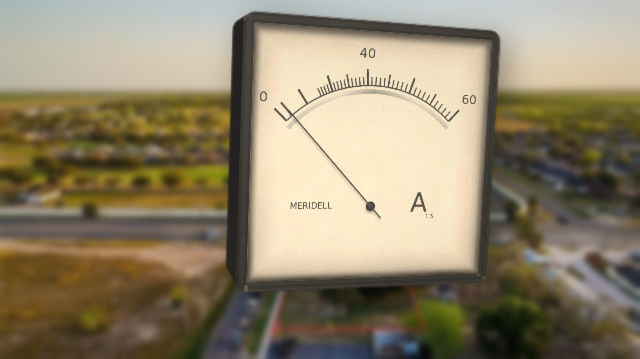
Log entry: 10; A
